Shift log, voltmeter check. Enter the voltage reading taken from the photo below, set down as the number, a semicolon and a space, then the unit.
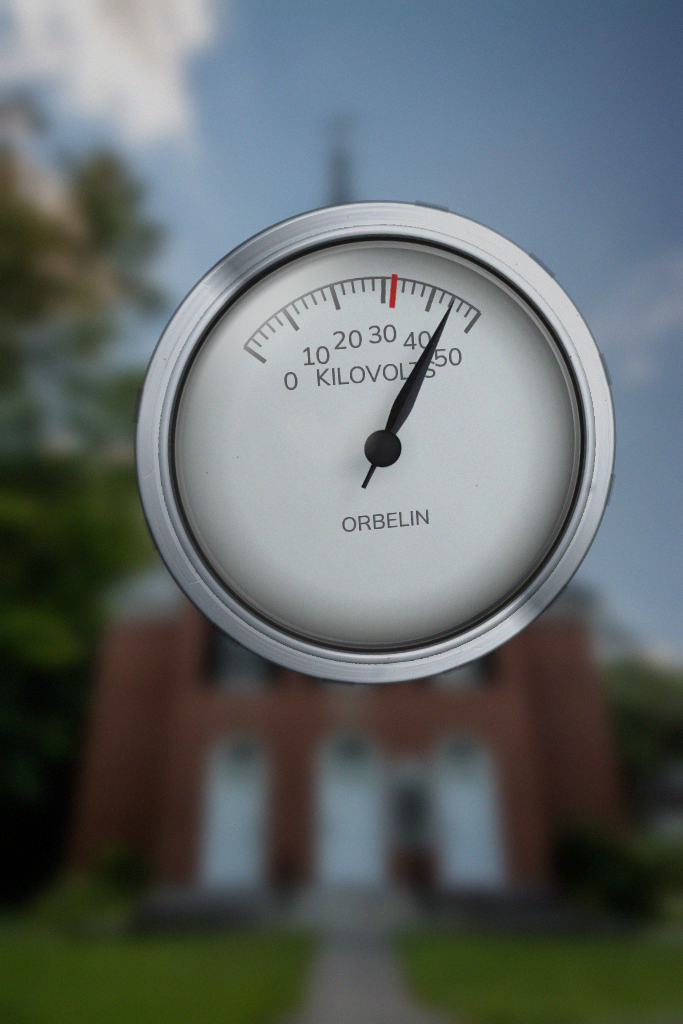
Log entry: 44; kV
